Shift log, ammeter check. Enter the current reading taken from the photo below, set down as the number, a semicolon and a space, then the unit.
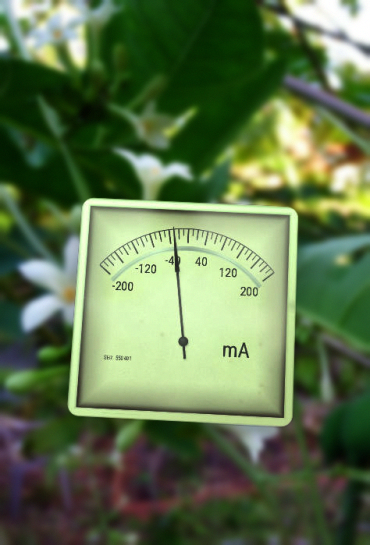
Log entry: -30; mA
